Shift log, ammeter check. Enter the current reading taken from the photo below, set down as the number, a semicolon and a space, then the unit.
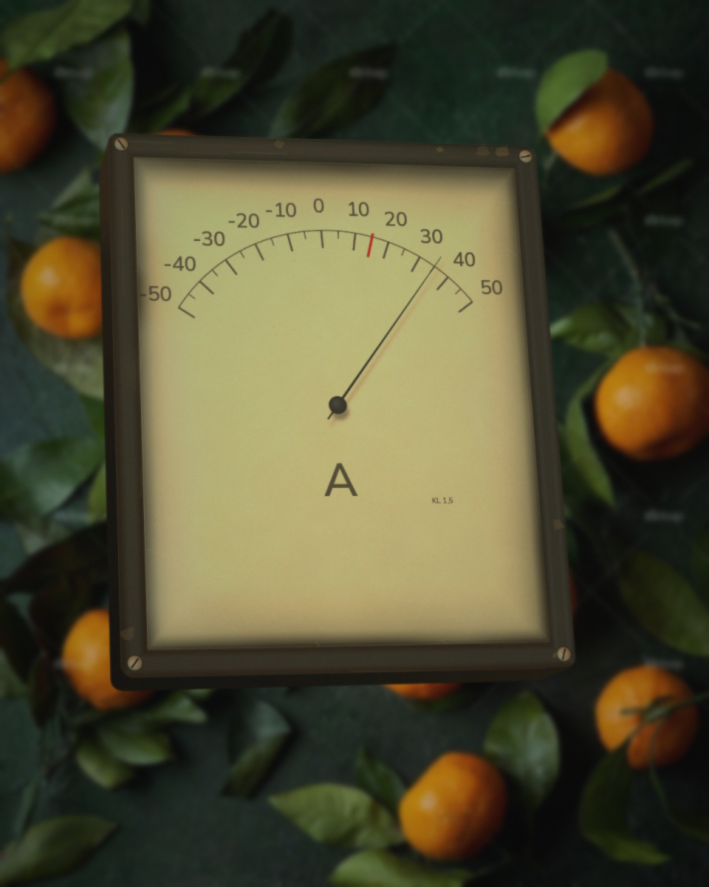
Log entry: 35; A
